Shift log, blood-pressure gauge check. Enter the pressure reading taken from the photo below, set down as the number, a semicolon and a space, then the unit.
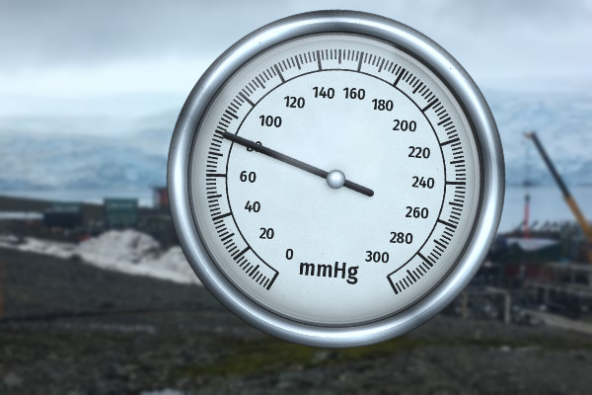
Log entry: 80; mmHg
